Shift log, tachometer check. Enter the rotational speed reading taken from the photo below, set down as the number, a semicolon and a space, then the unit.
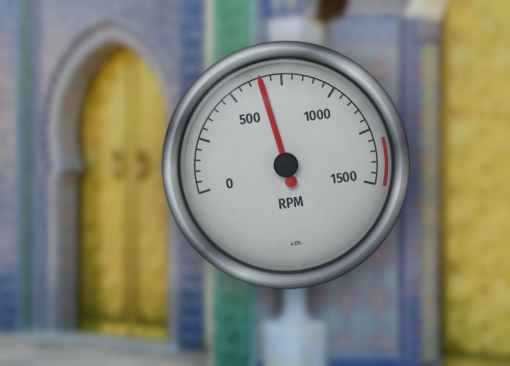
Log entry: 650; rpm
